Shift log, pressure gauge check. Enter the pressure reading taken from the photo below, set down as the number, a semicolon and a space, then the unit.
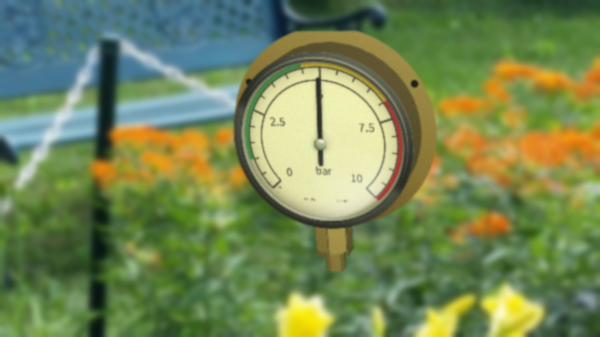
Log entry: 5; bar
